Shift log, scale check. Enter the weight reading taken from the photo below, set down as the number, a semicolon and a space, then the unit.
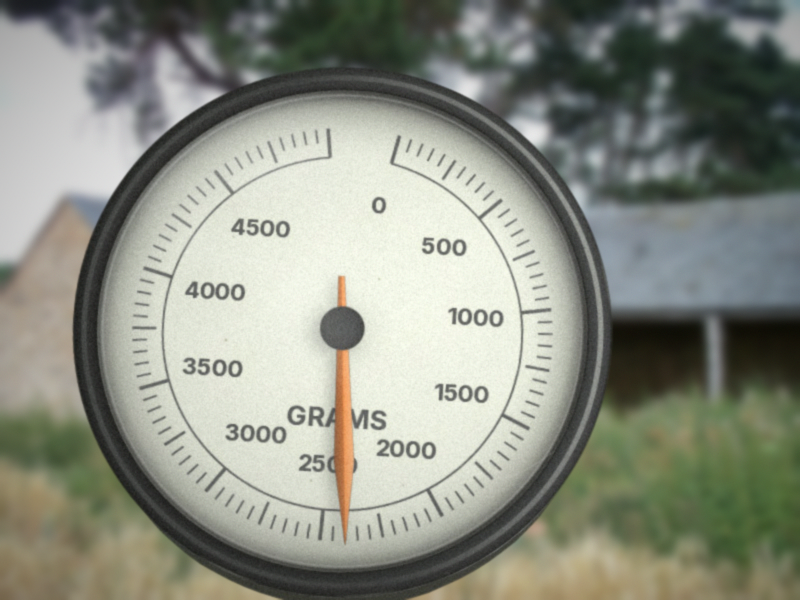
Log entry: 2400; g
